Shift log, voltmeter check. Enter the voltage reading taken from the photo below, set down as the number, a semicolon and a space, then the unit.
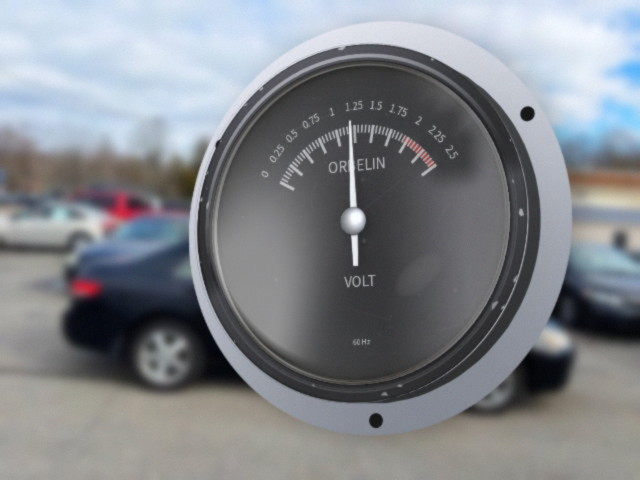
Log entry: 1.25; V
